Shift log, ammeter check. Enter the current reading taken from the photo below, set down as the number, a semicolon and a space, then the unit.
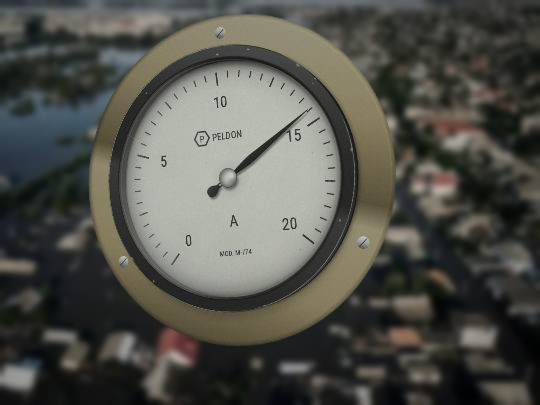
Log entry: 14.5; A
